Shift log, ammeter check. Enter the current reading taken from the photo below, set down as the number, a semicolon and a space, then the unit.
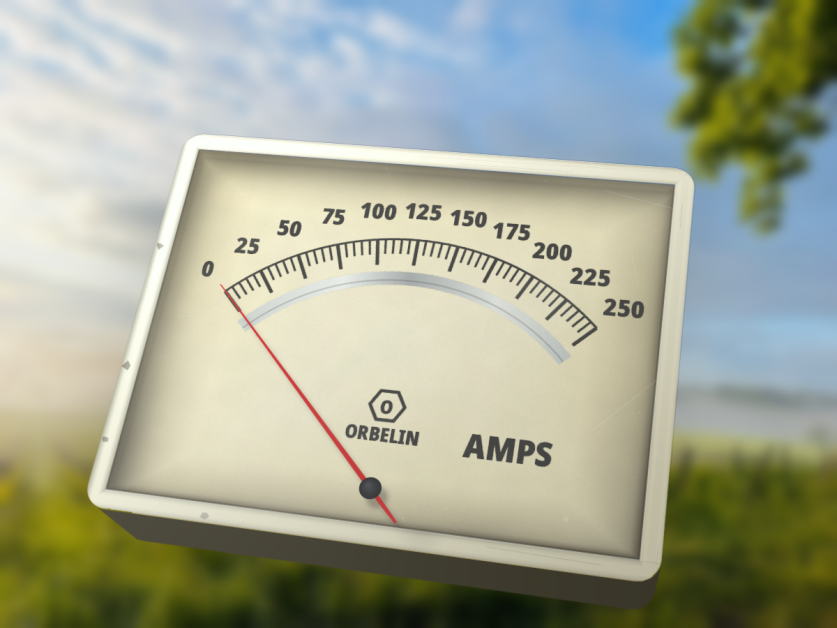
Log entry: 0; A
